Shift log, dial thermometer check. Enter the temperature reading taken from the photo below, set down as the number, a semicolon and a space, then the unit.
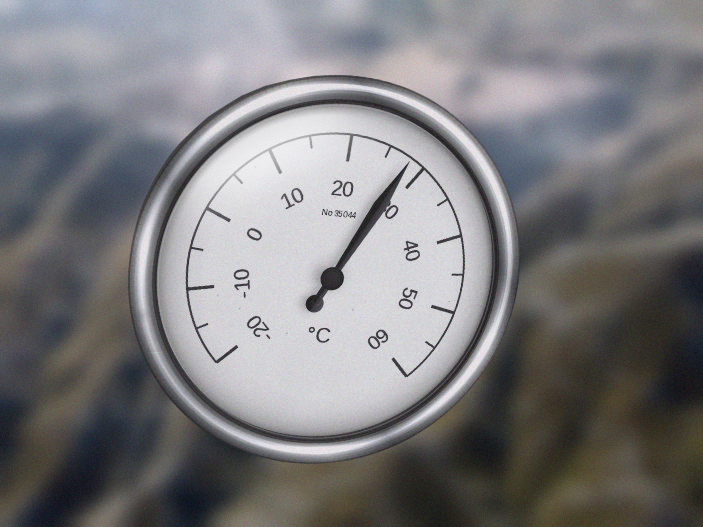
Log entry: 27.5; °C
